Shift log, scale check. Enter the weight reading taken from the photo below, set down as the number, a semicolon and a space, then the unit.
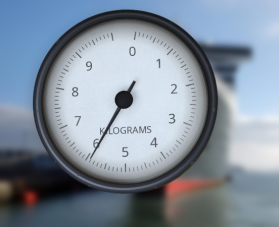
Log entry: 5.9; kg
